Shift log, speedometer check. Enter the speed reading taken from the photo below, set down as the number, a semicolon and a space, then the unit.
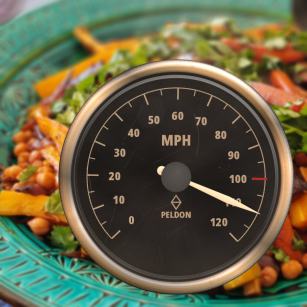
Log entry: 110; mph
